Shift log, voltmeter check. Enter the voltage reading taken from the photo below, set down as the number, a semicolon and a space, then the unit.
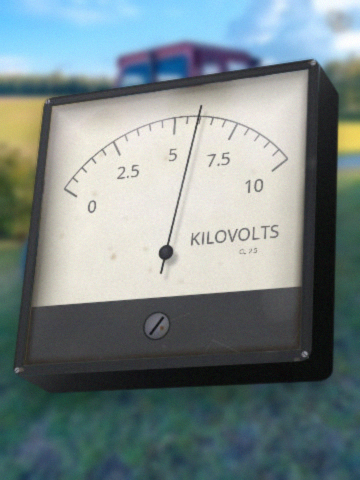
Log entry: 6; kV
